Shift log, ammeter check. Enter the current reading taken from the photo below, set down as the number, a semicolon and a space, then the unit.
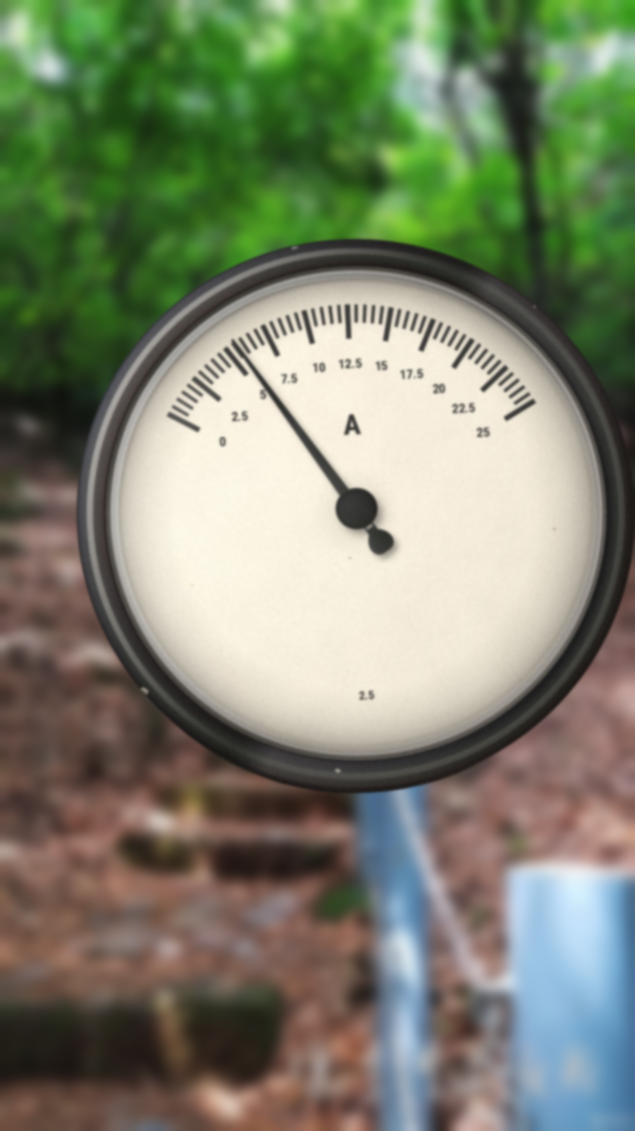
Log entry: 5.5; A
